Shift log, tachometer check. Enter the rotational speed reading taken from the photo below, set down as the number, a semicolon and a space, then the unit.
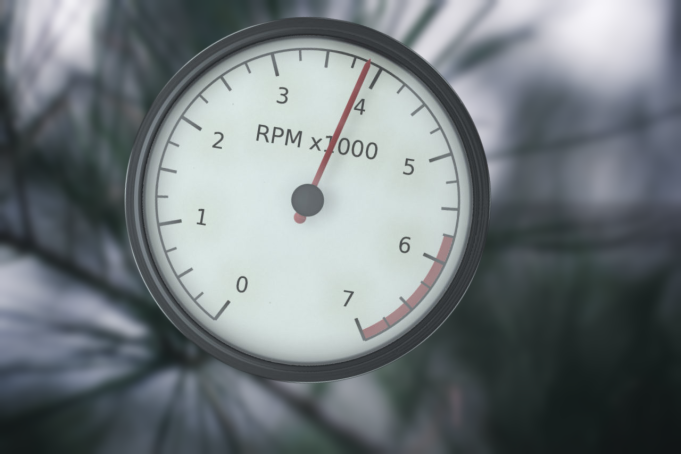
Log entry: 3875; rpm
